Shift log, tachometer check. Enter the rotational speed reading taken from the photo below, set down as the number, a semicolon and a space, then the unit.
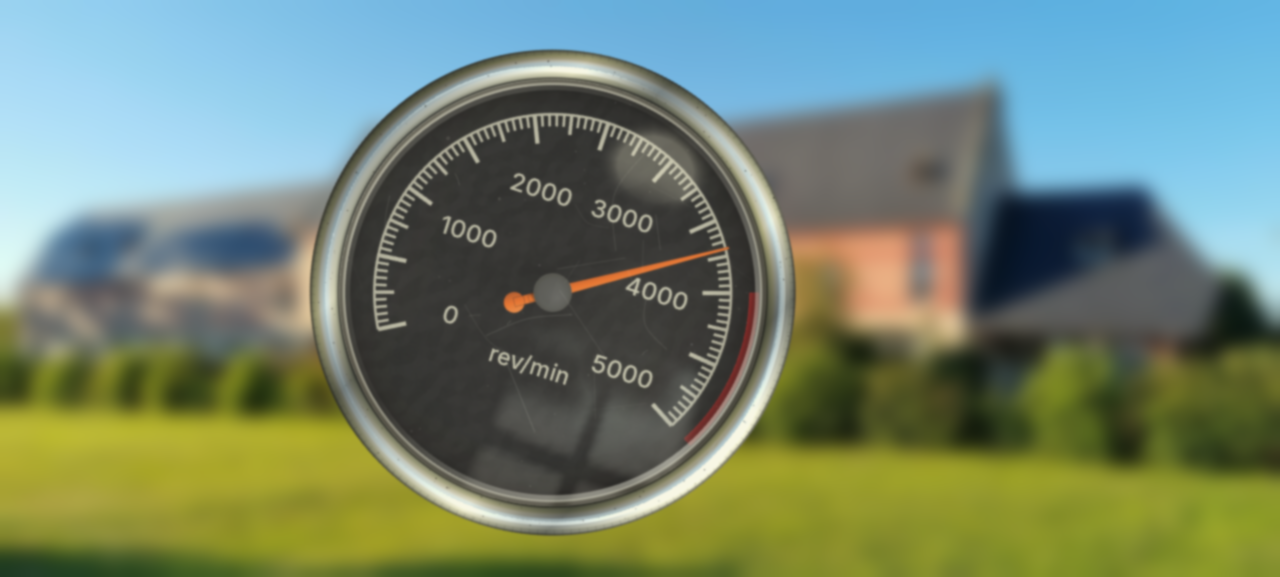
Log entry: 3700; rpm
